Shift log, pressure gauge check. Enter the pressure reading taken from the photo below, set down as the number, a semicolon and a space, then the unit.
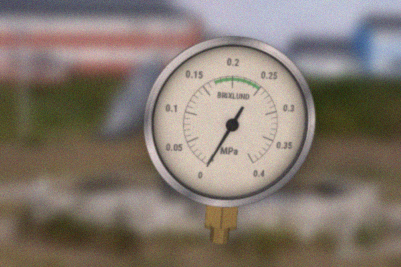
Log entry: 0; MPa
